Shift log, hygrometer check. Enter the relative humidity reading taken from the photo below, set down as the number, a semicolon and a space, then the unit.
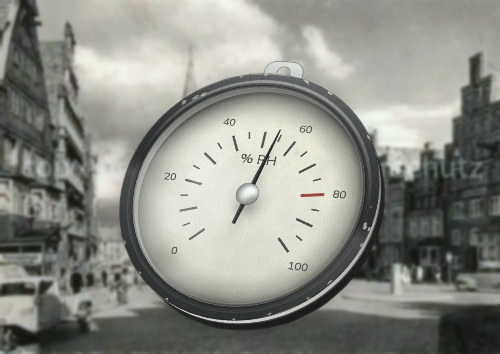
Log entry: 55; %
